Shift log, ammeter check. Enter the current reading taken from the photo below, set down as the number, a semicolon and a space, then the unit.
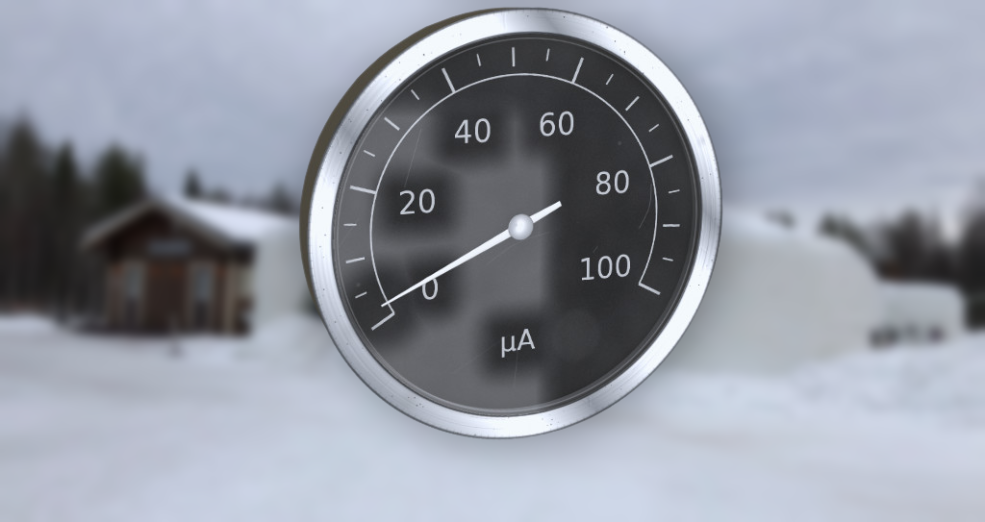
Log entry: 2.5; µA
